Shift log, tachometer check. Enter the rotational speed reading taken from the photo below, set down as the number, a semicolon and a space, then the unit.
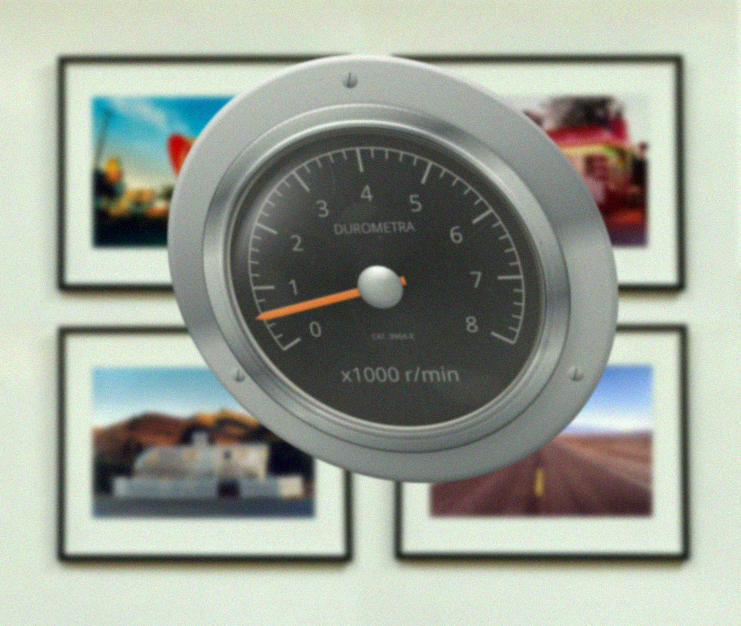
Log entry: 600; rpm
